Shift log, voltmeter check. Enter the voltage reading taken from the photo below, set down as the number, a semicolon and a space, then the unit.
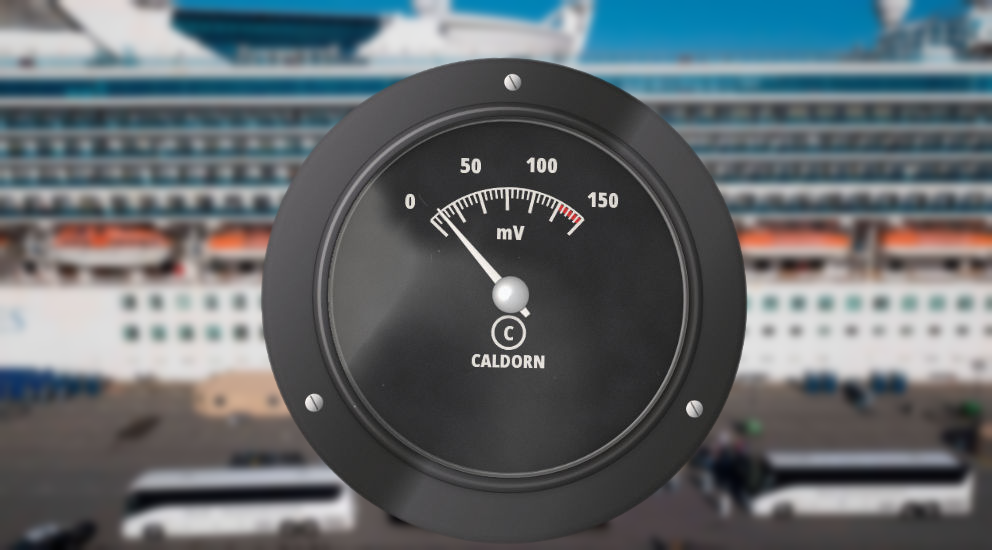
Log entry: 10; mV
